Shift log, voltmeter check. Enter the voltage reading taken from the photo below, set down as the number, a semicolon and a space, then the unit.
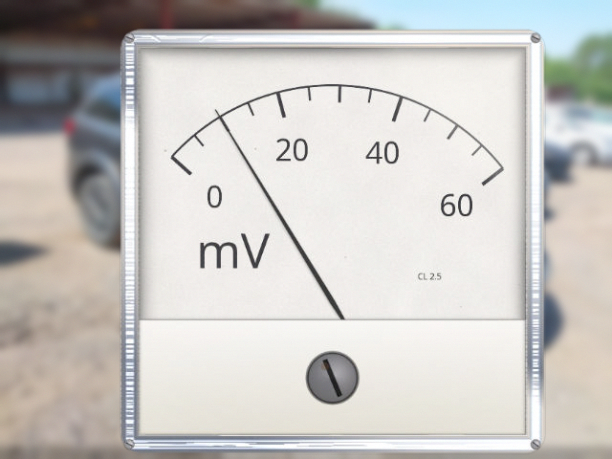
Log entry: 10; mV
